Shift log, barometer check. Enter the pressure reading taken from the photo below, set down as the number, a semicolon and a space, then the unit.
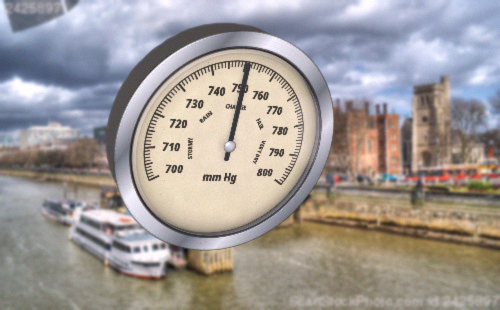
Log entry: 750; mmHg
